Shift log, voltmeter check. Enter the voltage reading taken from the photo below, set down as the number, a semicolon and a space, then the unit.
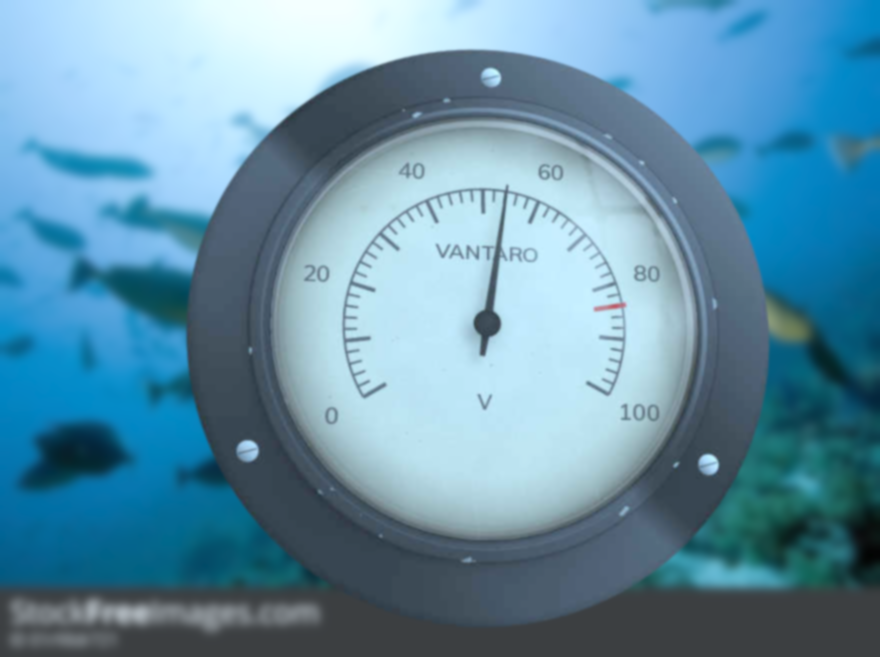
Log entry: 54; V
